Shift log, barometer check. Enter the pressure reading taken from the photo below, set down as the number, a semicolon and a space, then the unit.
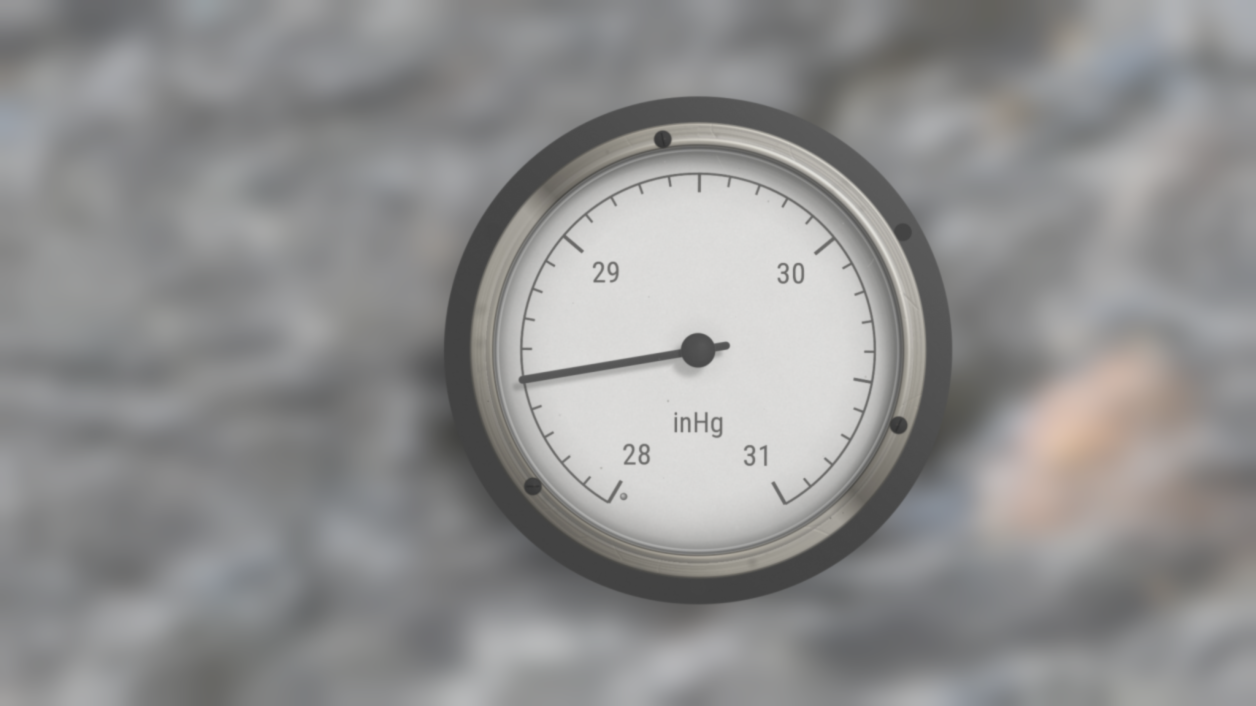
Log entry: 28.5; inHg
